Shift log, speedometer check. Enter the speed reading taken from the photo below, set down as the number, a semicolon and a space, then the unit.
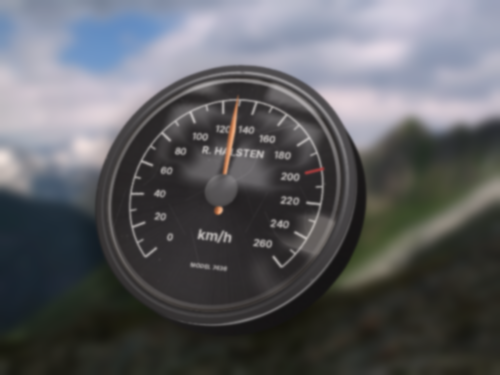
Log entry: 130; km/h
